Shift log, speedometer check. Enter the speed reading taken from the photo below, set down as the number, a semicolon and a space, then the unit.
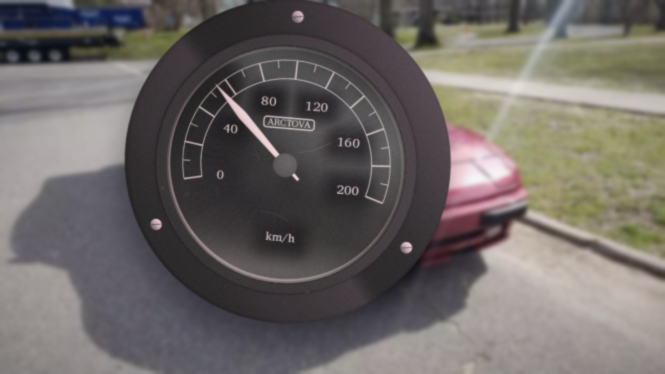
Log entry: 55; km/h
